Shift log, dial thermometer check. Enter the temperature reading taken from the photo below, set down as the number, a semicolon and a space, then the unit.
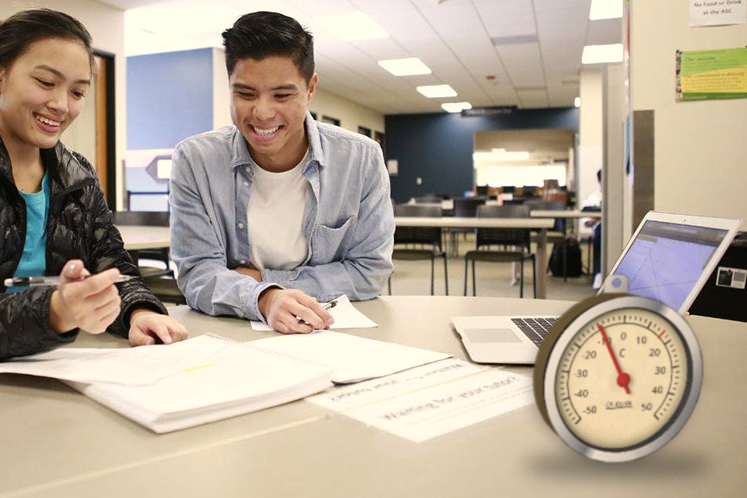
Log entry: -10; °C
